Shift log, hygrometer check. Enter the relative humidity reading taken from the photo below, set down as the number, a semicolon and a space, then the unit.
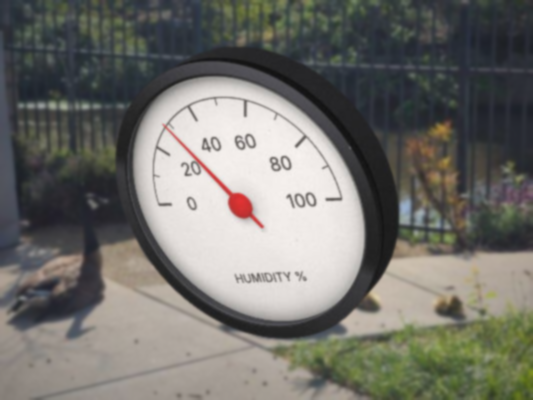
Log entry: 30; %
